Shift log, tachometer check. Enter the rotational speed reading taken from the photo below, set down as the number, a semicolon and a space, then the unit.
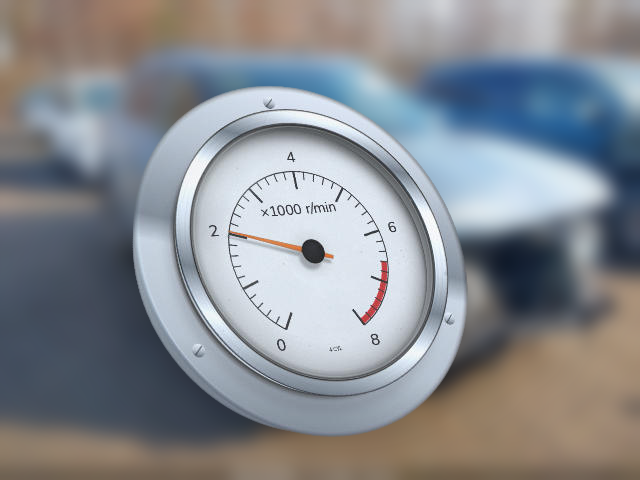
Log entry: 2000; rpm
